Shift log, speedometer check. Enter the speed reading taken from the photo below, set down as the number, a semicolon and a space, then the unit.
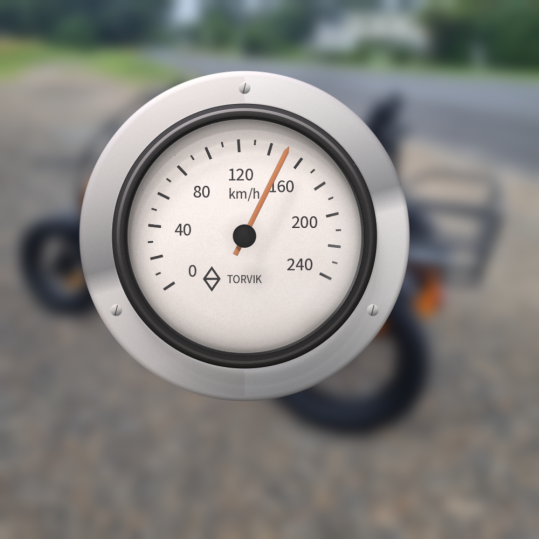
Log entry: 150; km/h
